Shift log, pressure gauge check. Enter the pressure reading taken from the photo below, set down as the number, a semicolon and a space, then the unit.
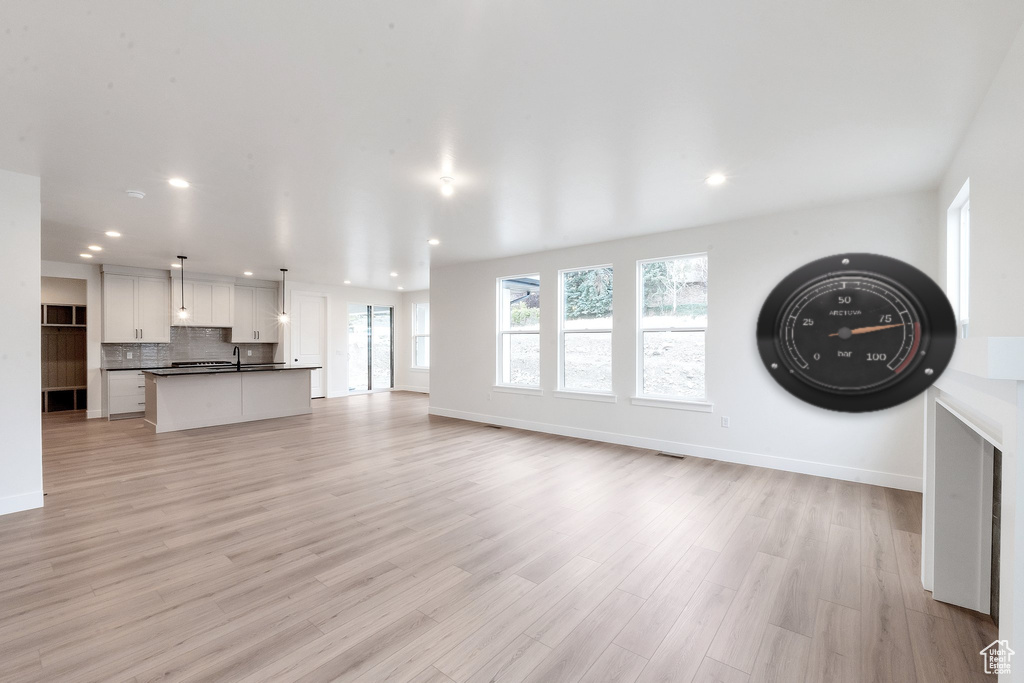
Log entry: 80; bar
